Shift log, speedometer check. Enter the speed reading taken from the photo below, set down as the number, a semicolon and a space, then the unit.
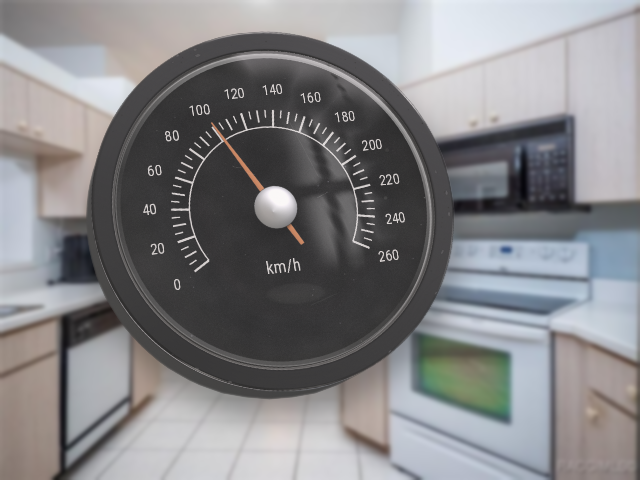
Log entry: 100; km/h
